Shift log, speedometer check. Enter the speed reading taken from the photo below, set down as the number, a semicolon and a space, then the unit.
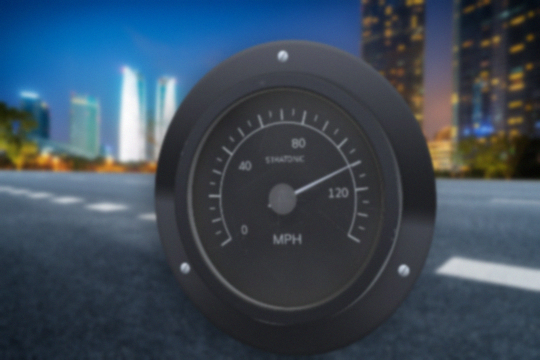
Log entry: 110; mph
